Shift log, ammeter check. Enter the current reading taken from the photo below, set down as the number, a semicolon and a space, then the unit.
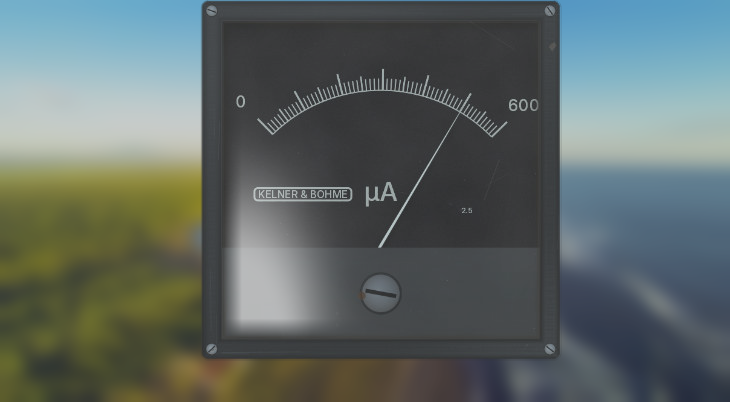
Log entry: 500; µA
